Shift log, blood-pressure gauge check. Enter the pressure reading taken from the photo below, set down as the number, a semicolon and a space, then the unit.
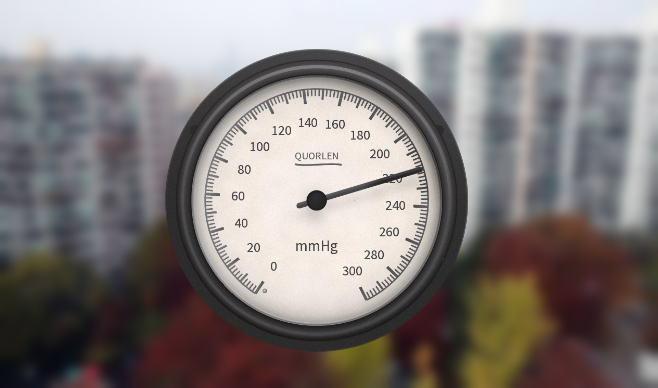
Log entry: 220; mmHg
